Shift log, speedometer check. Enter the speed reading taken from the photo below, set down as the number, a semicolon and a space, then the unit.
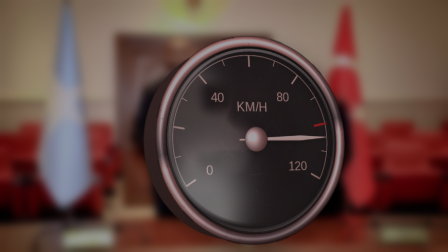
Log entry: 105; km/h
